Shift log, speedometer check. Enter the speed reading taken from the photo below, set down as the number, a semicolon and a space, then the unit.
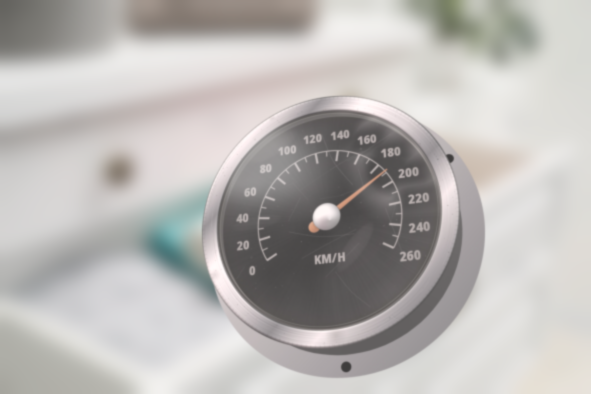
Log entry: 190; km/h
